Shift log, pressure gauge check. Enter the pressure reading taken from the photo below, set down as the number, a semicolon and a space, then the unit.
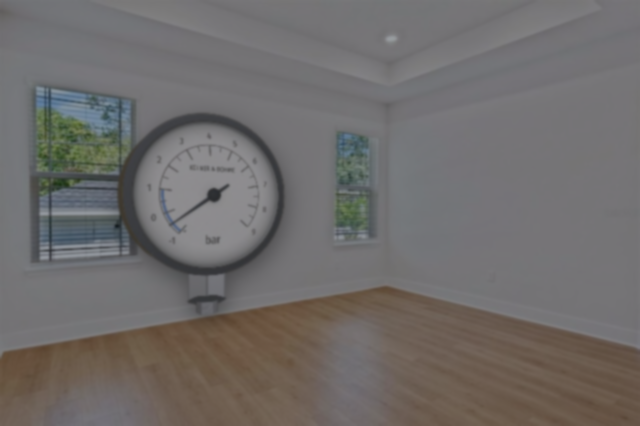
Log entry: -0.5; bar
